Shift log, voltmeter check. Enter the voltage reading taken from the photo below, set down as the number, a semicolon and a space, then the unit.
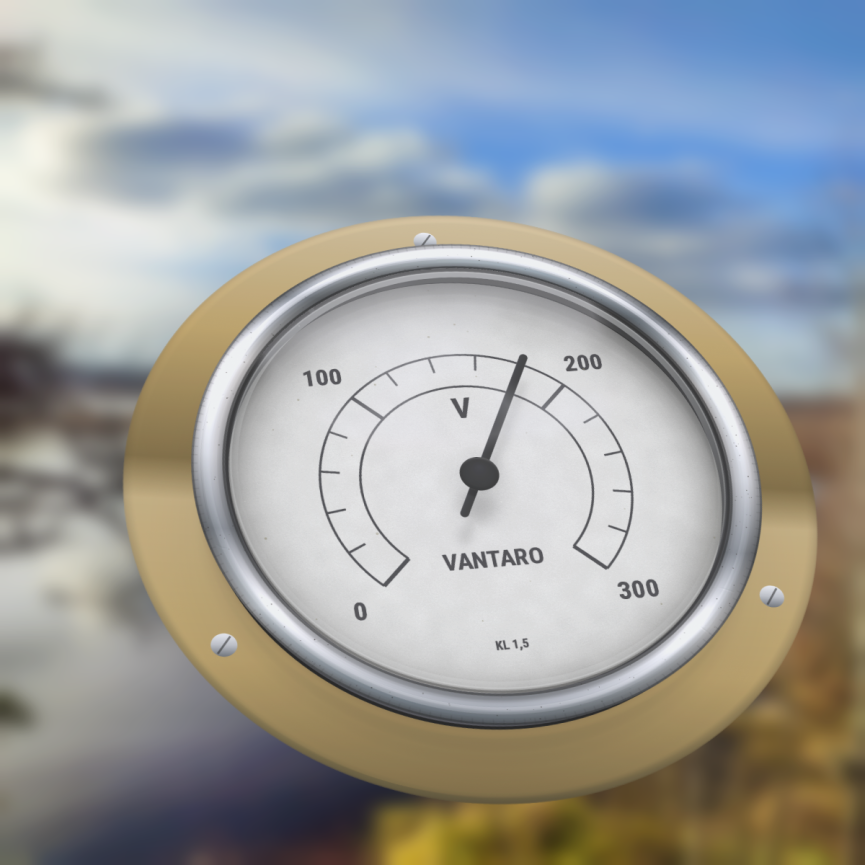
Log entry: 180; V
